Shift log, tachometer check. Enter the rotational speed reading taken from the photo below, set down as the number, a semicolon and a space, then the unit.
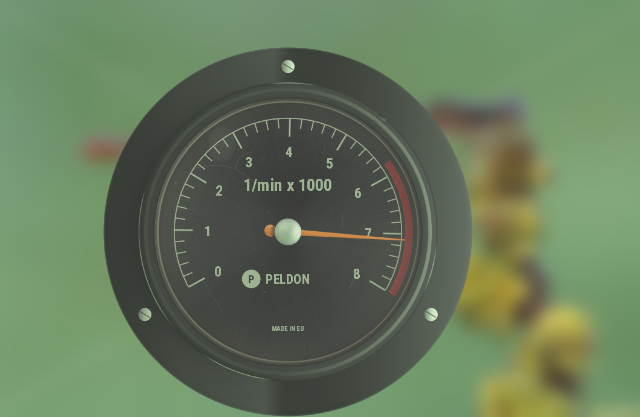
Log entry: 7100; rpm
